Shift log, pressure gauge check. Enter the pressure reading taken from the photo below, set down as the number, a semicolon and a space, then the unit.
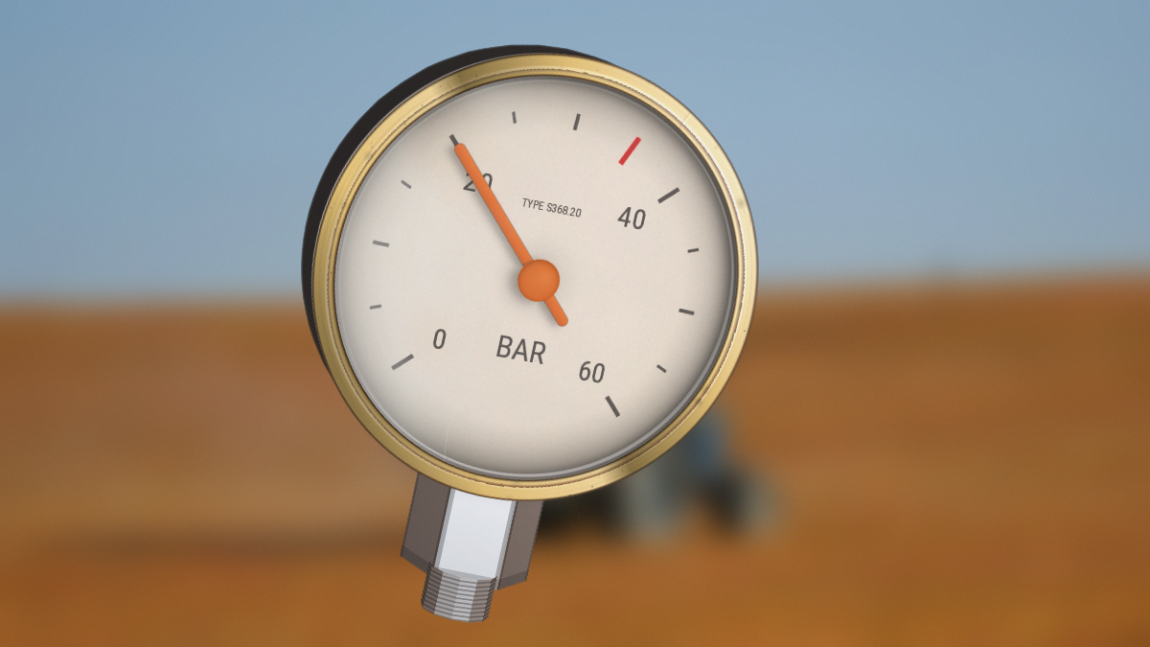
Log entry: 20; bar
